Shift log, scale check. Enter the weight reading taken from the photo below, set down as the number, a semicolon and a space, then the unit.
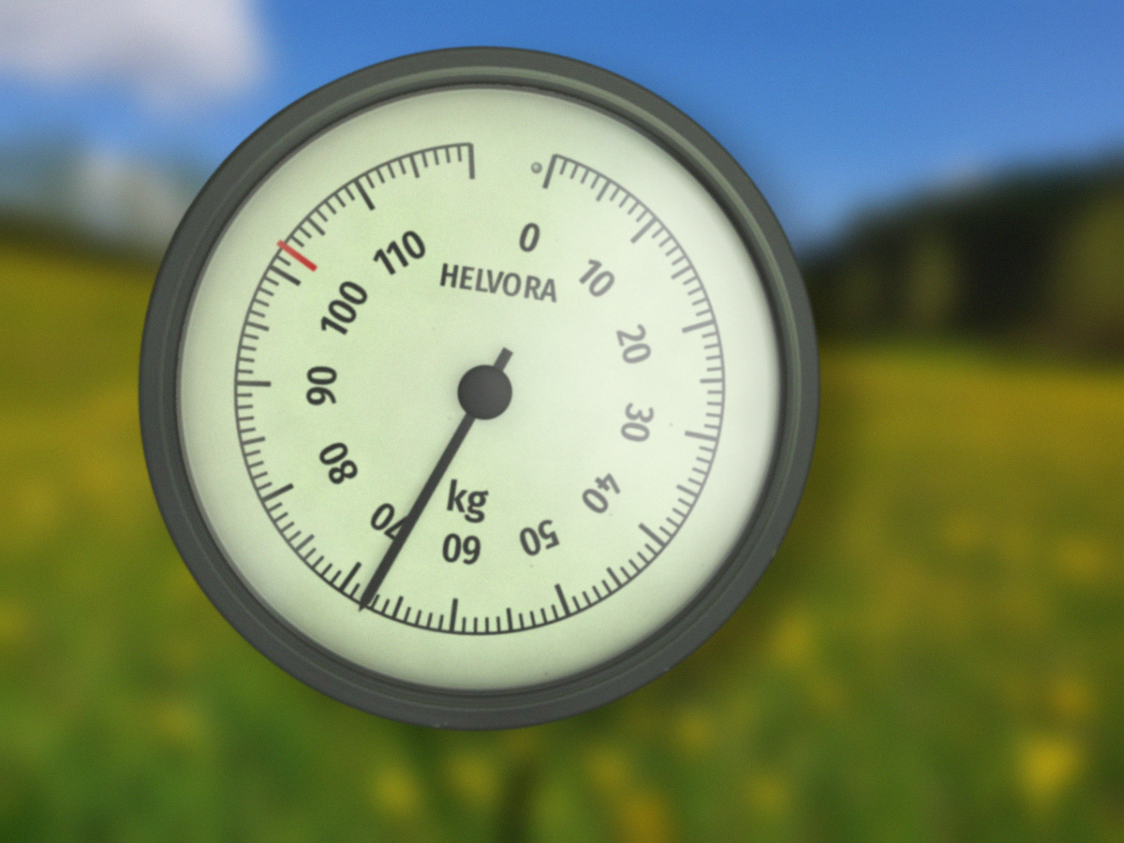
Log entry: 68; kg
